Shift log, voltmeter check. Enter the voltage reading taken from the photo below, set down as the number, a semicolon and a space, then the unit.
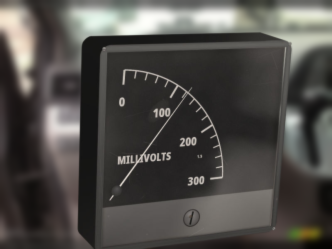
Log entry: 120; mV
